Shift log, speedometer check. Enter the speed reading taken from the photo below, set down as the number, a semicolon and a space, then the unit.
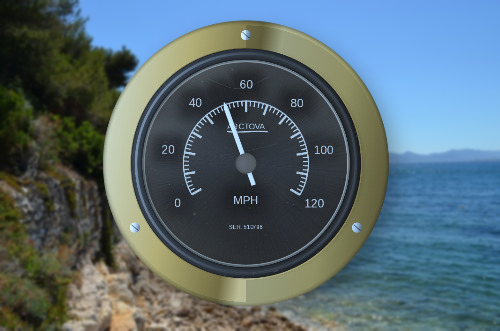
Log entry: 50; mph
